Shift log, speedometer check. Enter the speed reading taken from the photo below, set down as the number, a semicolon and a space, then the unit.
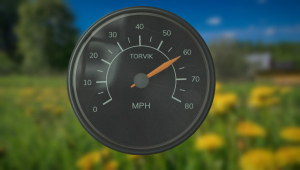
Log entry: 60; mph
